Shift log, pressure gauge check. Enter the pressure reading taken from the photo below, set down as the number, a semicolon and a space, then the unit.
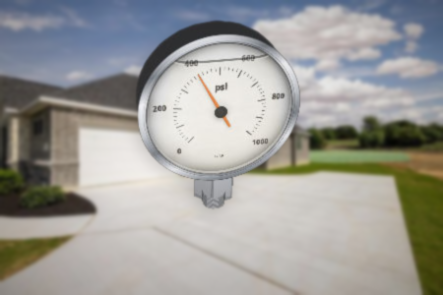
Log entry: 400; psi
